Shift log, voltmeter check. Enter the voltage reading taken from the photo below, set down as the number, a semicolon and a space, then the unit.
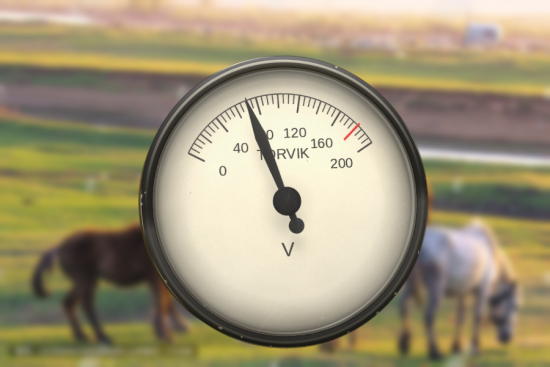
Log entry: 70; V
